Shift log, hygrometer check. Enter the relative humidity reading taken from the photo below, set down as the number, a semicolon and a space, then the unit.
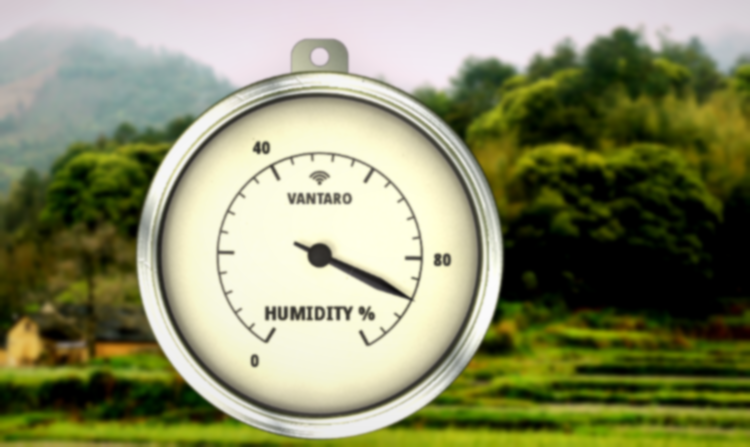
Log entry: 88; %
